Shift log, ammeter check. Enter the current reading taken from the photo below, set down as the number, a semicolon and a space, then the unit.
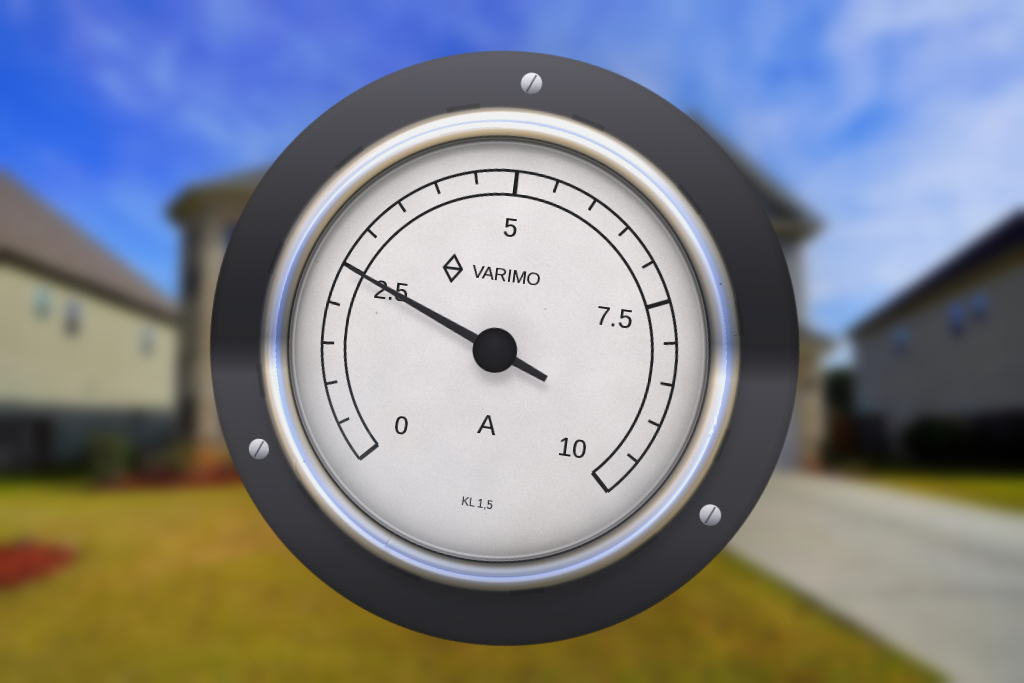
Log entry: 2.5; A
